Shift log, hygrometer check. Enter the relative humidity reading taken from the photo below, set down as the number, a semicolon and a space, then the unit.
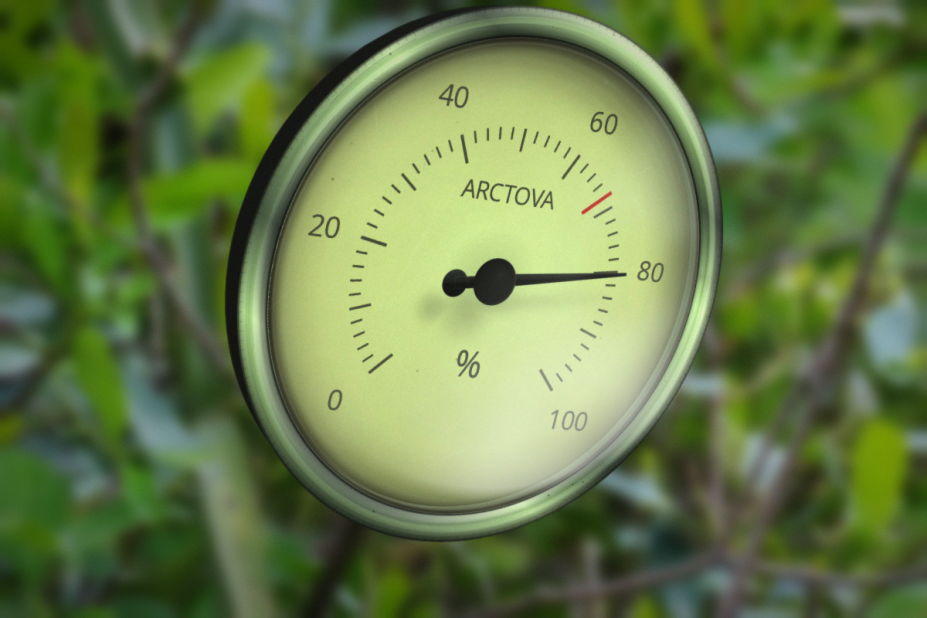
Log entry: 80; %
